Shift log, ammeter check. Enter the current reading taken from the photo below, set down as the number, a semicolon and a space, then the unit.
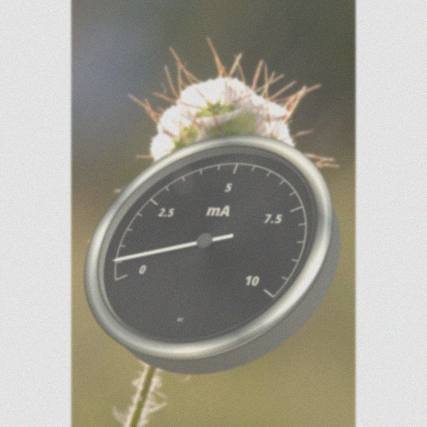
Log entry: 0.5; mA
